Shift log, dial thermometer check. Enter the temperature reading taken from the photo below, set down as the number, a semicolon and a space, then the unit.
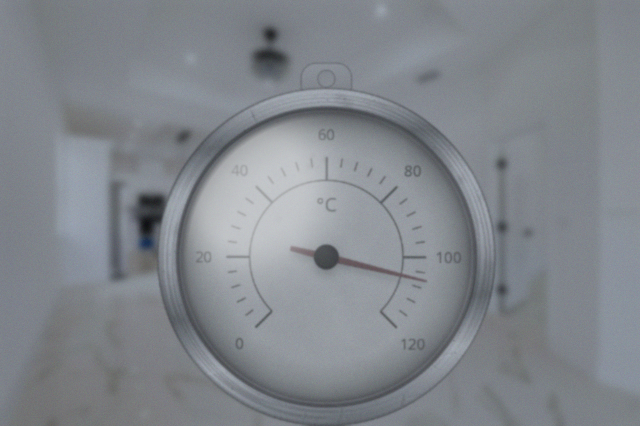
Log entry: 106; °C
